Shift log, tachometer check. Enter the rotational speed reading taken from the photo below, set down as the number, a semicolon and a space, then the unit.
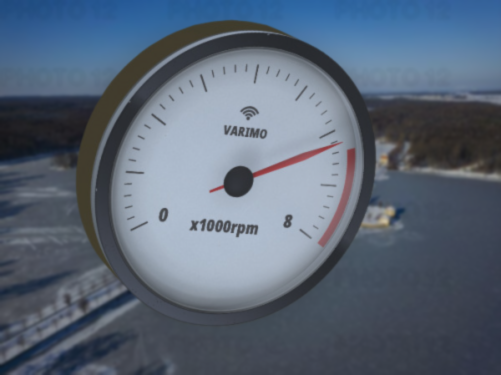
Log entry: 6200; rpm
